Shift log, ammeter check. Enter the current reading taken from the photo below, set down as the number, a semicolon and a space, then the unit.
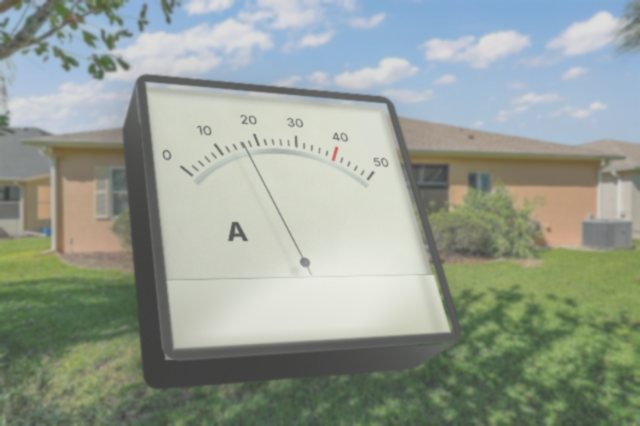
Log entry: 16; A
